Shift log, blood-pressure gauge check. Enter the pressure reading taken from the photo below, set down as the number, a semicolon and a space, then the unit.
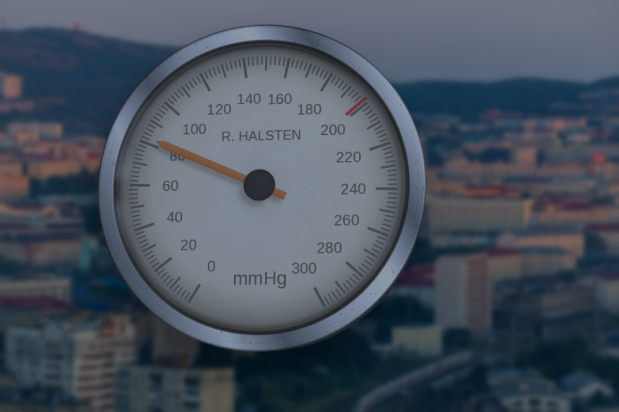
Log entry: 82; mmHg
